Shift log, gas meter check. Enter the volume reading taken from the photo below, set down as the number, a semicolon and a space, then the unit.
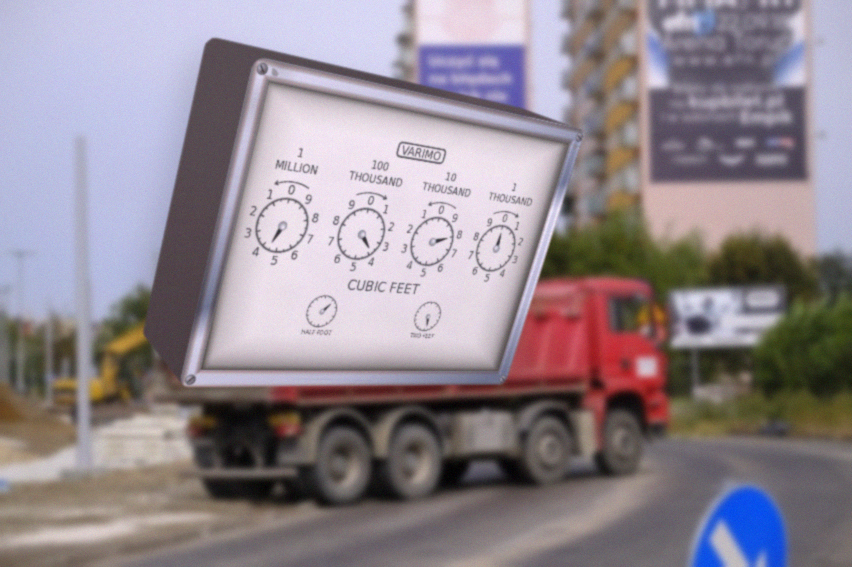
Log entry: 438000; ft³
